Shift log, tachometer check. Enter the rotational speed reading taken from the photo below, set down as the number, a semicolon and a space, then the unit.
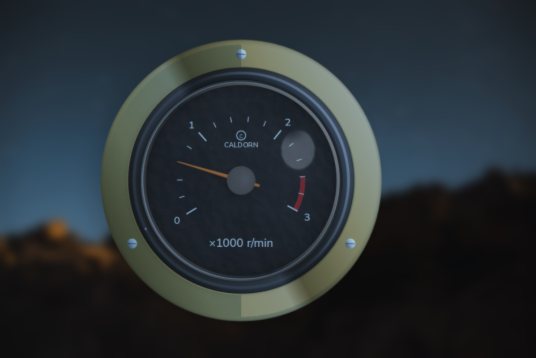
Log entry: 600; rpm
